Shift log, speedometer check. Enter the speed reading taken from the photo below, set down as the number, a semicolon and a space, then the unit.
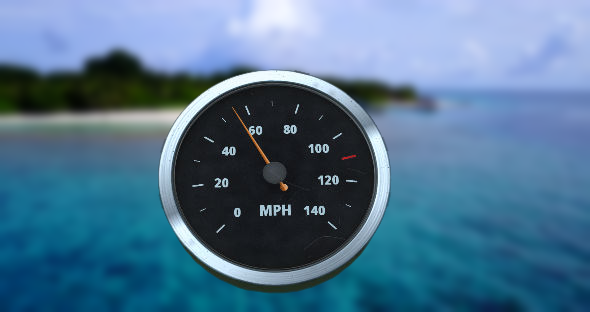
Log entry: 55; mph
